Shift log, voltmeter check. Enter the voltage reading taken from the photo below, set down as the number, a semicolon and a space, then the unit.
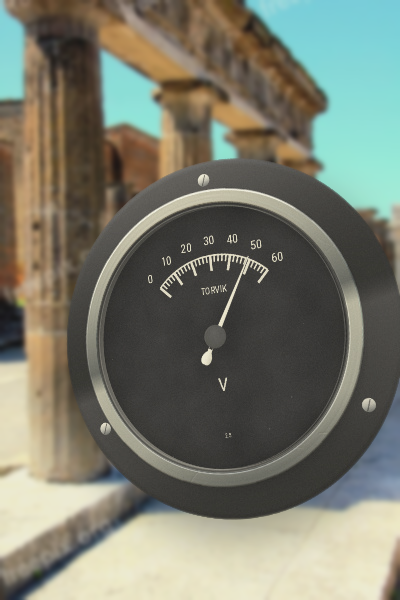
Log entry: 50; V
